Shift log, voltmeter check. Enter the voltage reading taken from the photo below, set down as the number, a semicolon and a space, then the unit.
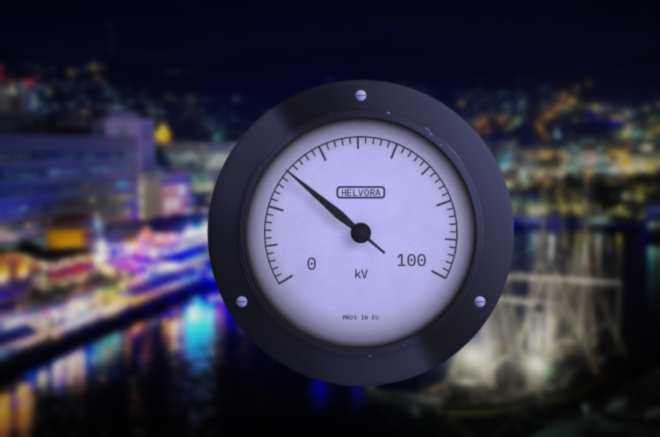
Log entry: 30; kV
